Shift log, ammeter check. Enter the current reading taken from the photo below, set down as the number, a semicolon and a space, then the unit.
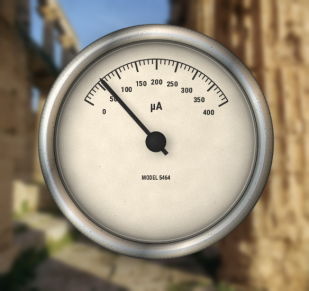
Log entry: 60; µA
